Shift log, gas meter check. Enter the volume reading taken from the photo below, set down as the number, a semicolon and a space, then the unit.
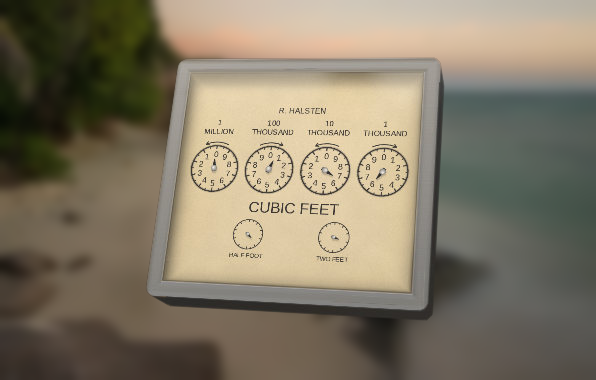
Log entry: 6600; ft³
